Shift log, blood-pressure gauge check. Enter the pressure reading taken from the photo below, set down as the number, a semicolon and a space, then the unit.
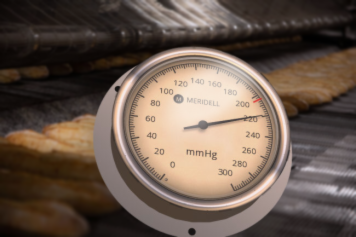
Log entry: 220; mmHg
